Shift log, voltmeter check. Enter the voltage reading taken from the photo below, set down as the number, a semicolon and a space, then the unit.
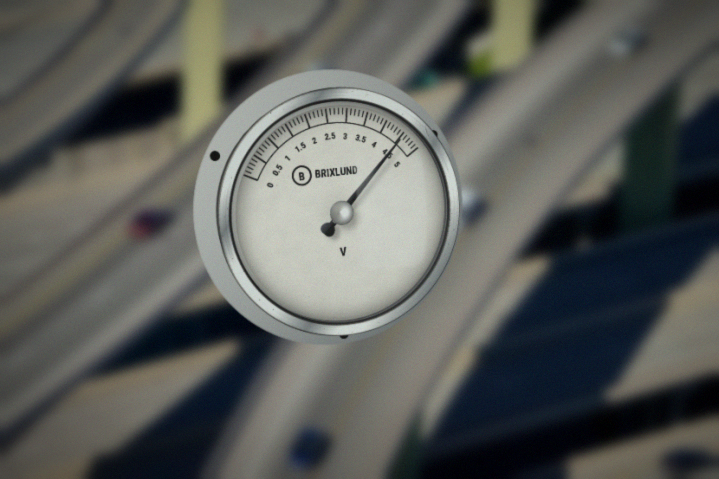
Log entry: 4.5; V
